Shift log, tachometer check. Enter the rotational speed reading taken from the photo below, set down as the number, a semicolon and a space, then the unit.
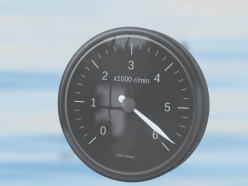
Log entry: 5800; rpm
